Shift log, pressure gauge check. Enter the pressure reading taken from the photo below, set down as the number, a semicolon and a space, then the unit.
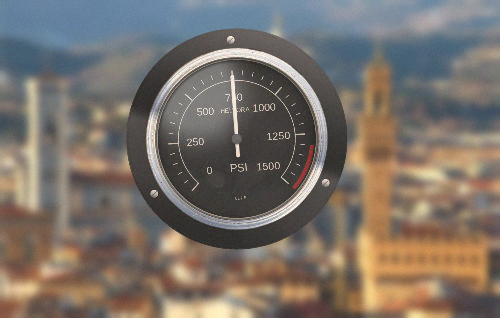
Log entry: 750; psi
